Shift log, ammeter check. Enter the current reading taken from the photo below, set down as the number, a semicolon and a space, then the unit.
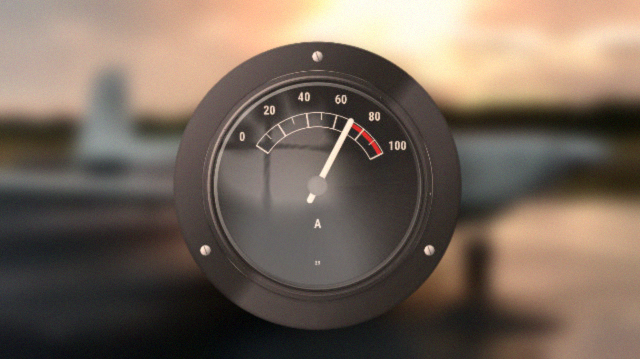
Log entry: 70; A
